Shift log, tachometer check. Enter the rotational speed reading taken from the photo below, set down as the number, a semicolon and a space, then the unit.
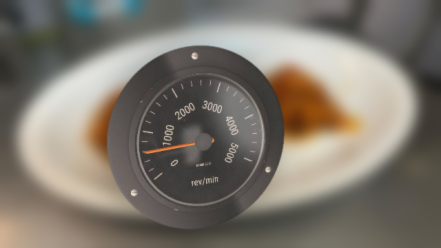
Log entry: 600; rpm
